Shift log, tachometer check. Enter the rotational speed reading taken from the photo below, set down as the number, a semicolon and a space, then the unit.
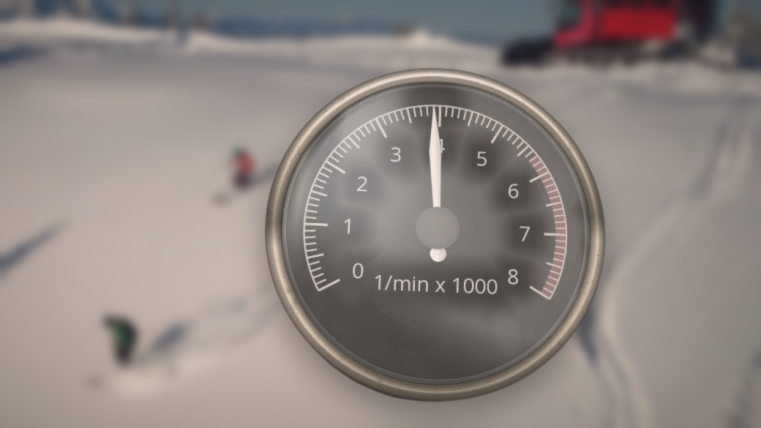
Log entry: 3900; rpm
